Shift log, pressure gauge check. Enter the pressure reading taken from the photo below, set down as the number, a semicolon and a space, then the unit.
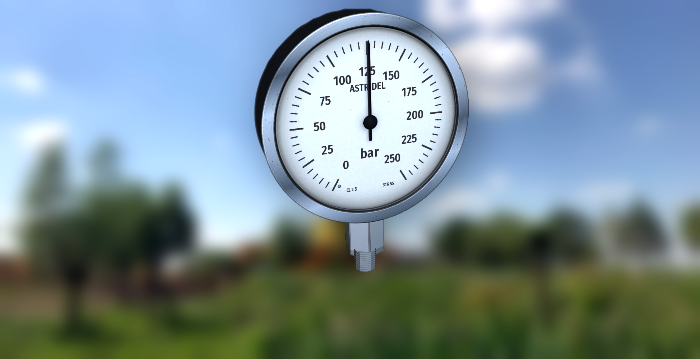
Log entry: 125; bar
